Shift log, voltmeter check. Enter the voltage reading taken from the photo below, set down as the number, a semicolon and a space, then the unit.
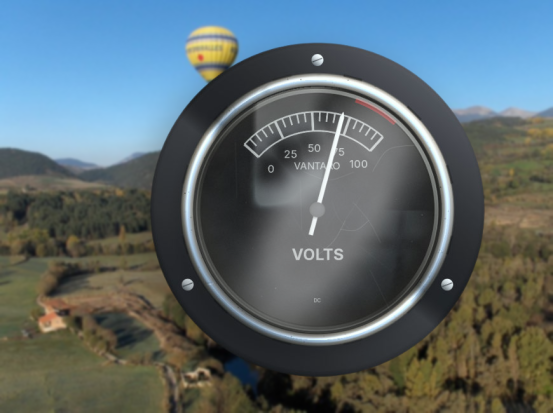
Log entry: 70; V
